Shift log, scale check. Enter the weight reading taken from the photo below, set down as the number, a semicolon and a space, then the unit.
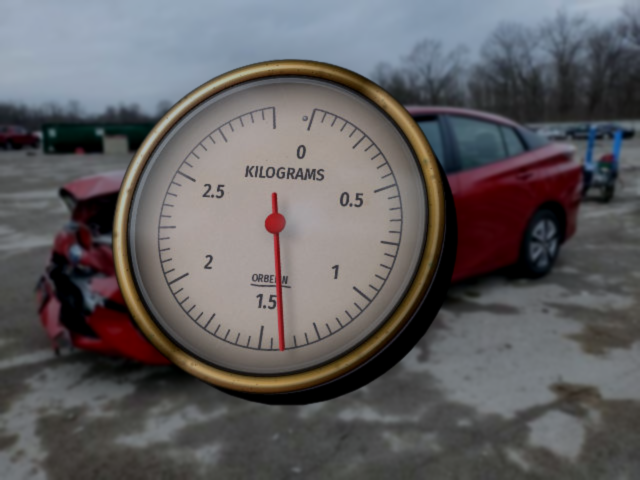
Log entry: 1.4; kg
